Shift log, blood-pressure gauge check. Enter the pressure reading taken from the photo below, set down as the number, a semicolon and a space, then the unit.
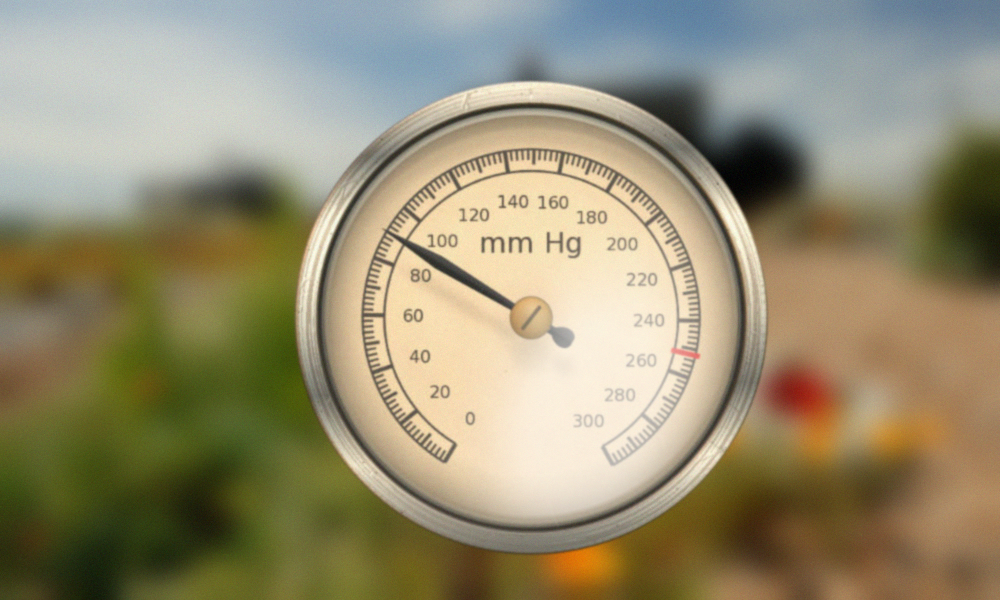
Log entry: 90; mmHg
